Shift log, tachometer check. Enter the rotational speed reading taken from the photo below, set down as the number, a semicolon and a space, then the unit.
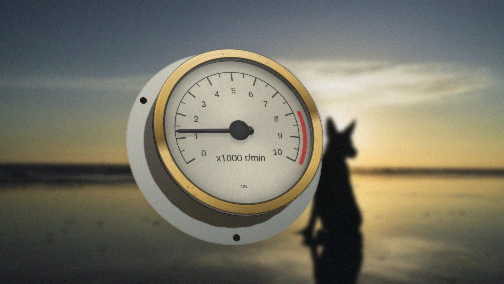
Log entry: 1250; rpm
